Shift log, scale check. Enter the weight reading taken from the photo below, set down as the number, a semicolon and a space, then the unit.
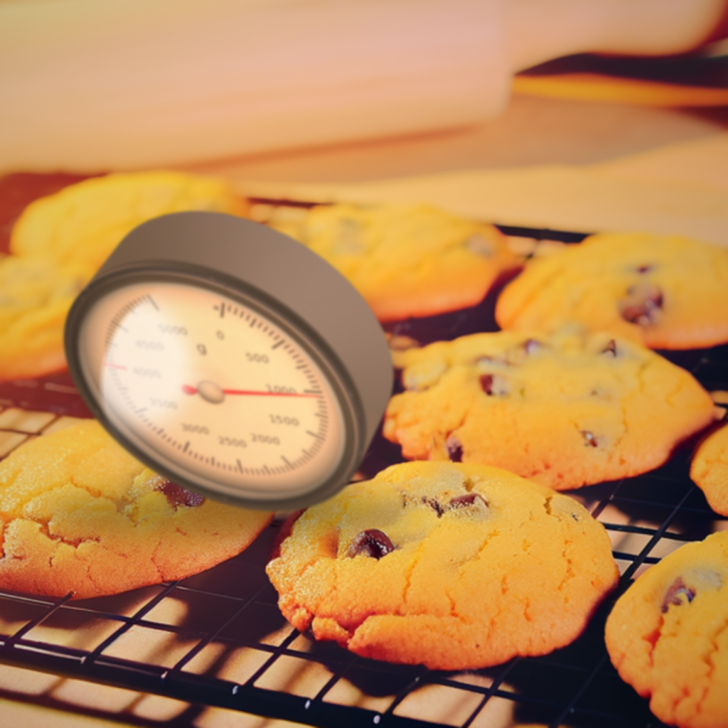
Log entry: 1000; g
